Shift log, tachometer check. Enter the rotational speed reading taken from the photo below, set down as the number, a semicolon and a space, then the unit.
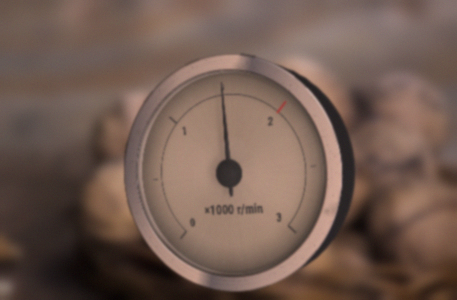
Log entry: 1500; rpm
